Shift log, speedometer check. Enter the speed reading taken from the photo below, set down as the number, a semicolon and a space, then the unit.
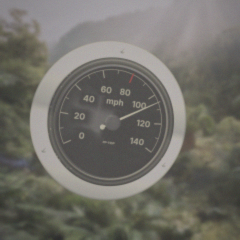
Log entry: 105; mph
